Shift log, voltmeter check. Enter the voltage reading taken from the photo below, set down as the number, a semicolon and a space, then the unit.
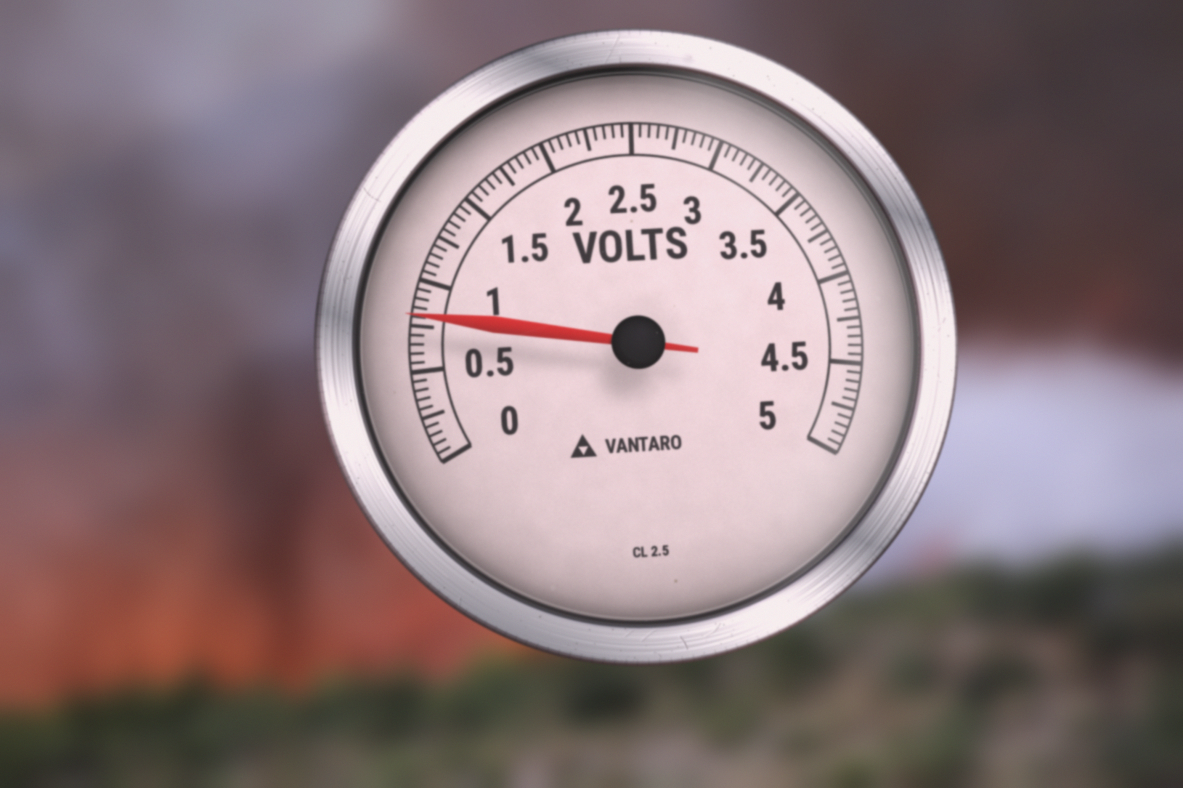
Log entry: 0.8; V
